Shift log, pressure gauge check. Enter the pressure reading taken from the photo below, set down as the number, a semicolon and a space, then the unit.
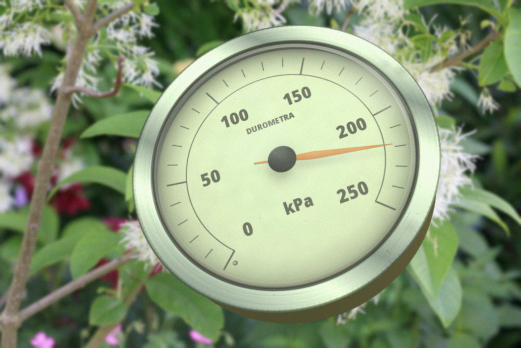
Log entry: 220; kPa
